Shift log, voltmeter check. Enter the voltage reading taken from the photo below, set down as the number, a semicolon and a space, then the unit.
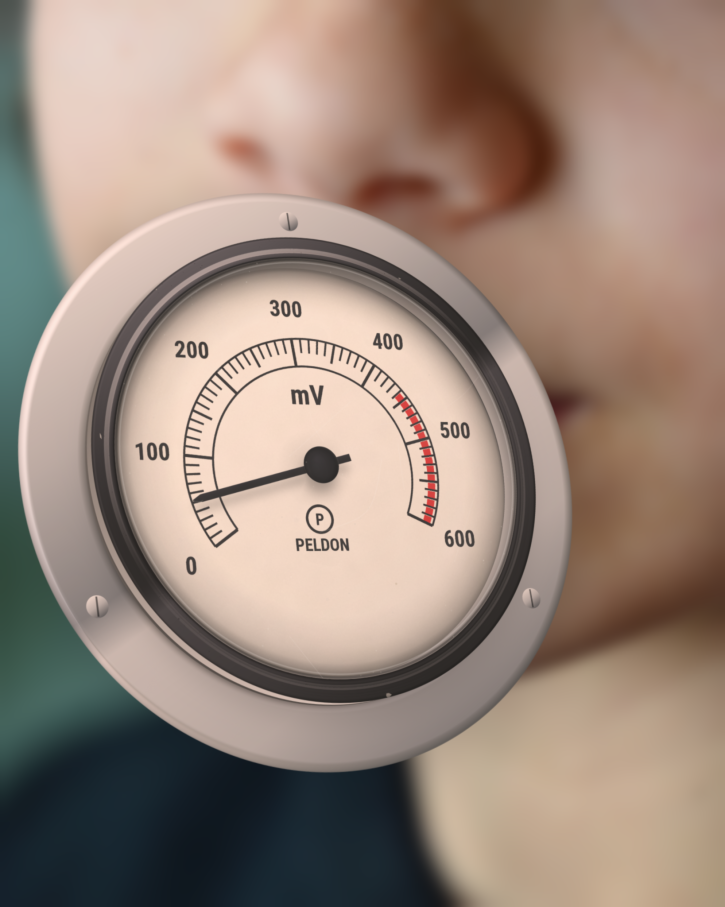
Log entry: 50; mV
